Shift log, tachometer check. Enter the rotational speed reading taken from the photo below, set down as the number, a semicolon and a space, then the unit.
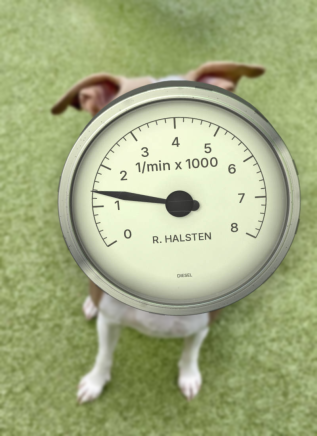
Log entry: 1400; rpm
